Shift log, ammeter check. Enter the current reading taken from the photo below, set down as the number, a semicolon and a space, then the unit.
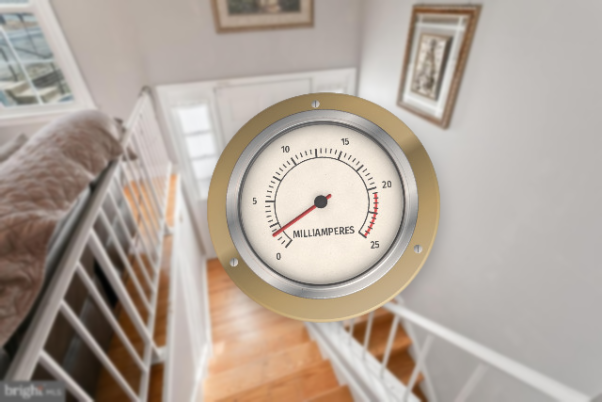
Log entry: 1.5; mA
